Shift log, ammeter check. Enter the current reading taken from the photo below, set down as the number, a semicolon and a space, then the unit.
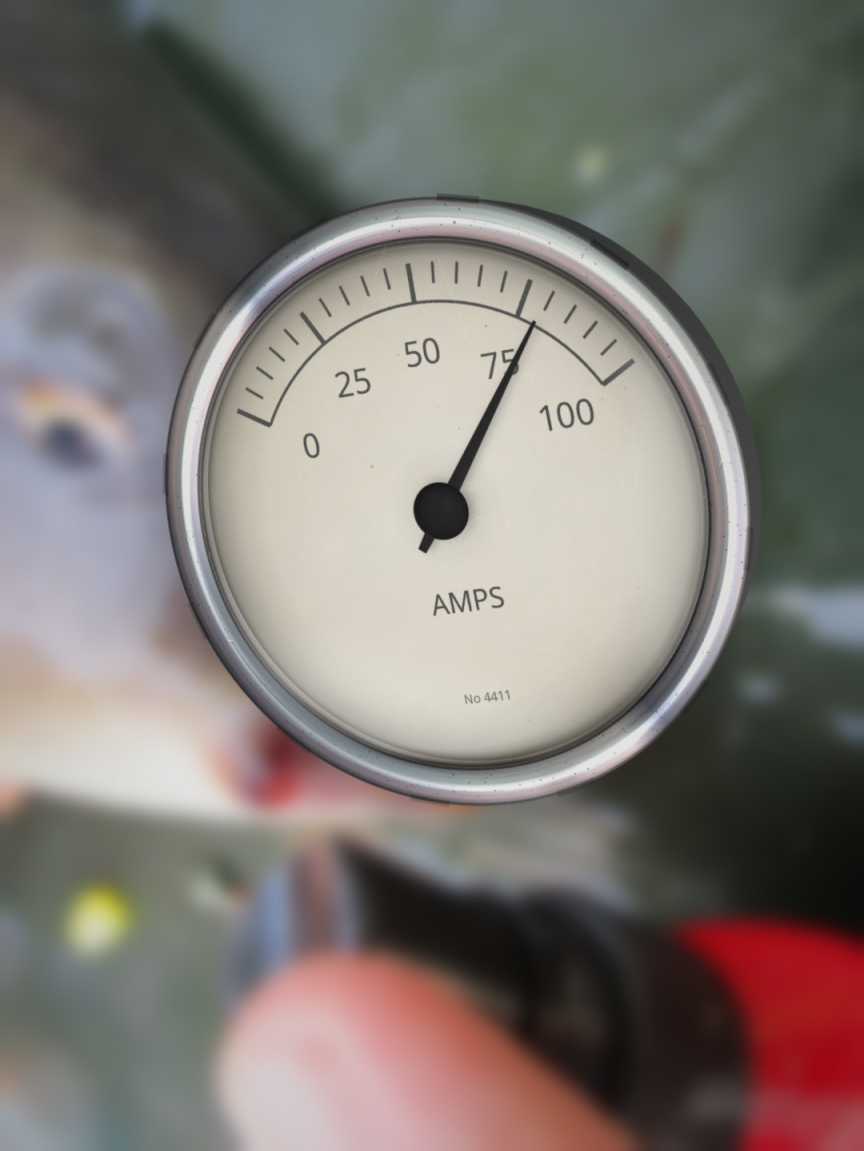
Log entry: 80; A
